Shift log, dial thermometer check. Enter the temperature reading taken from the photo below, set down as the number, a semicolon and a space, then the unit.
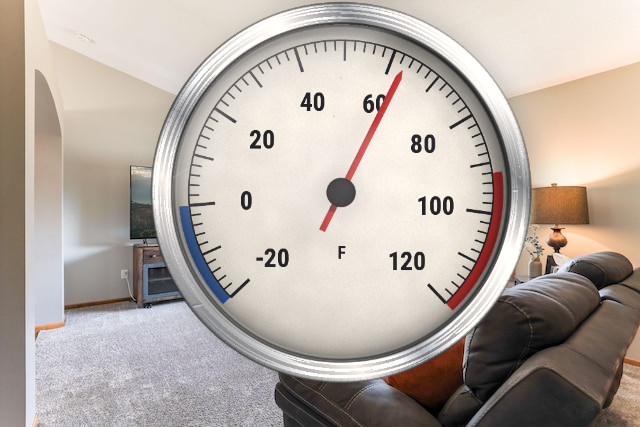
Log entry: 63; °F
